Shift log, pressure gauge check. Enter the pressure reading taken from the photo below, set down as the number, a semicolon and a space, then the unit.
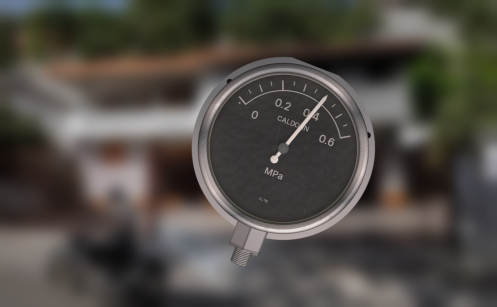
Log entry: 0.4; MPa
